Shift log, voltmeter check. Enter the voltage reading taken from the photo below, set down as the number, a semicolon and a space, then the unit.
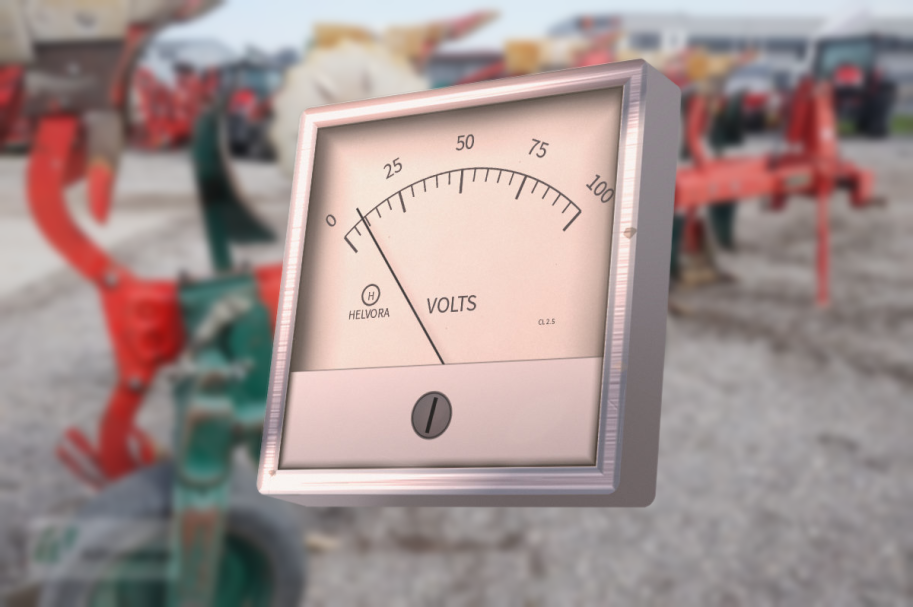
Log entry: 10; V
